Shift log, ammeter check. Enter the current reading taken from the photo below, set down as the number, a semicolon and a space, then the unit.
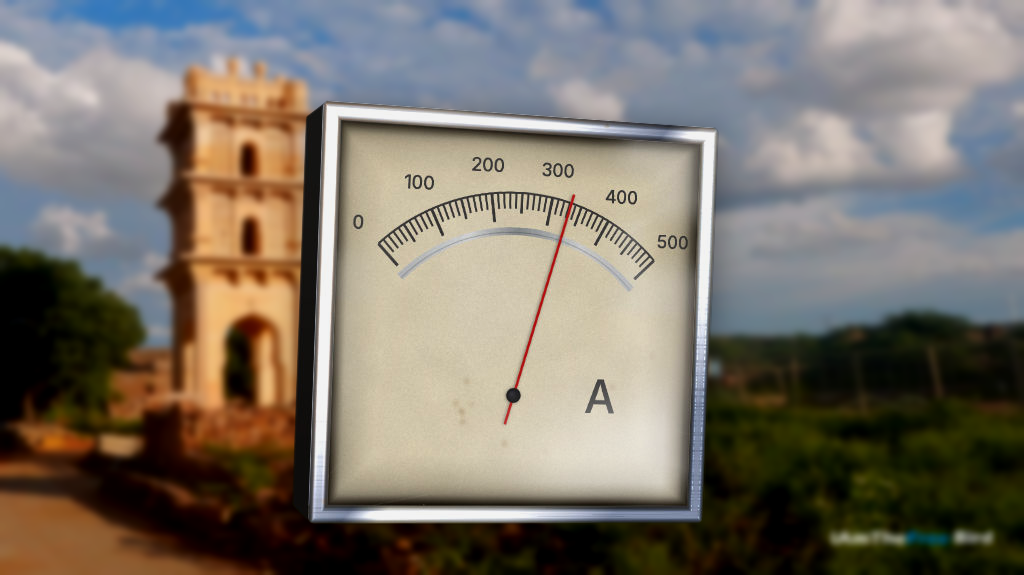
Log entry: 330; A
